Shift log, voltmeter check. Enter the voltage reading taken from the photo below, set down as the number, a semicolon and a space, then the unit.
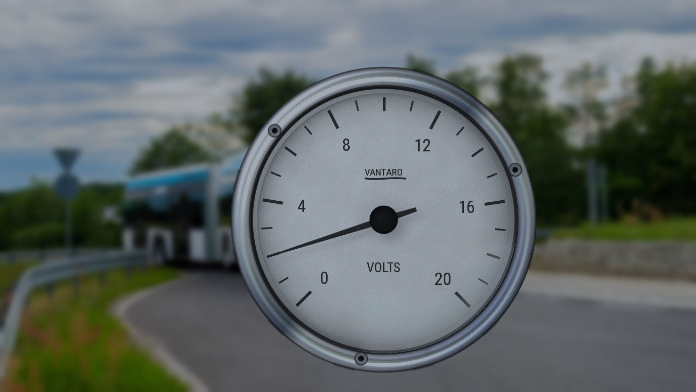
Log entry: 2; V
